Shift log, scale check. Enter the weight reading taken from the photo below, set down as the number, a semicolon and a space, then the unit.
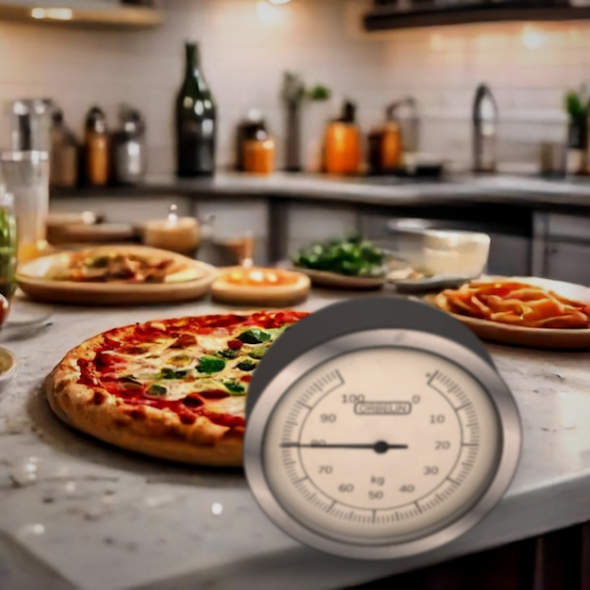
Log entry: 80; kg
